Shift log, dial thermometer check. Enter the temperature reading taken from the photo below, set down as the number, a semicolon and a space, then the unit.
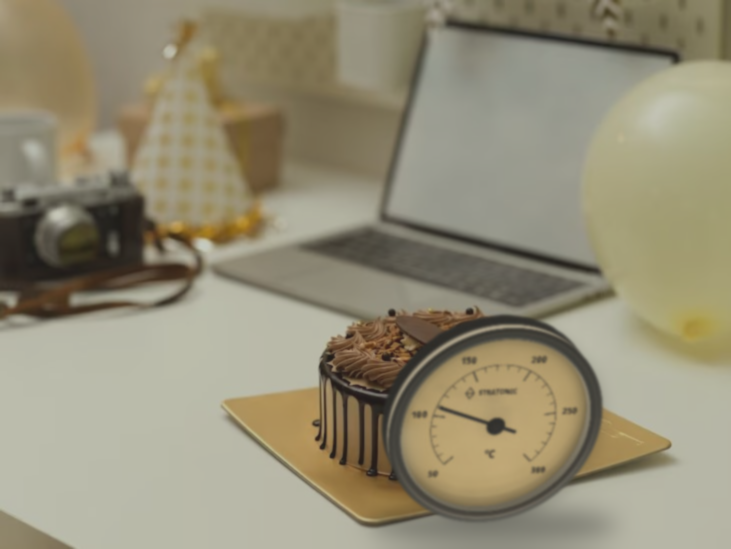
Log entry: 110; °C
